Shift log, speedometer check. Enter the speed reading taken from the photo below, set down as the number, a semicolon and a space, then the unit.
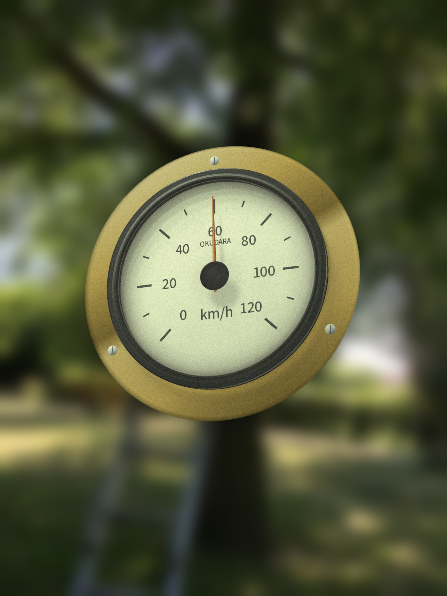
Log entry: 60; km/h
